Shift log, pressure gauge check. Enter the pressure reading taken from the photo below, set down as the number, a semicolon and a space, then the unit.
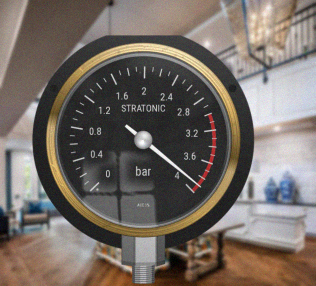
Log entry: 3.9; bar
